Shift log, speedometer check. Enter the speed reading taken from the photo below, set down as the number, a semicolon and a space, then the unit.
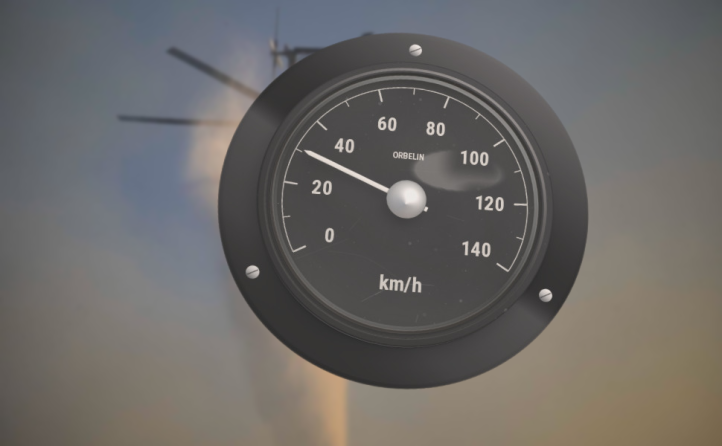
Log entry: 30; km/h
